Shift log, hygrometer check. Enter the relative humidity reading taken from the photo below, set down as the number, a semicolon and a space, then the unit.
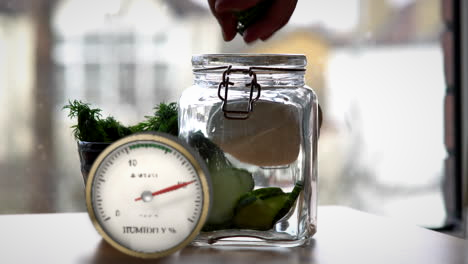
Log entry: 80; %
